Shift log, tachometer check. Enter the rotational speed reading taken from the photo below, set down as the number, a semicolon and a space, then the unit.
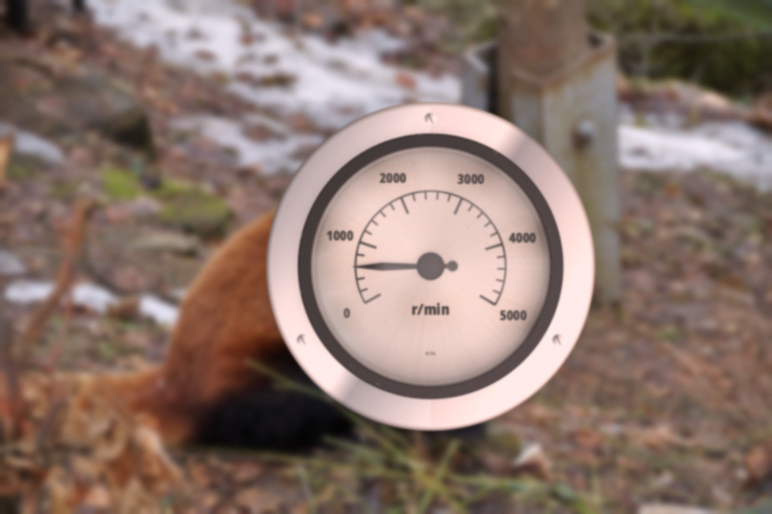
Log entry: 600; rpm
